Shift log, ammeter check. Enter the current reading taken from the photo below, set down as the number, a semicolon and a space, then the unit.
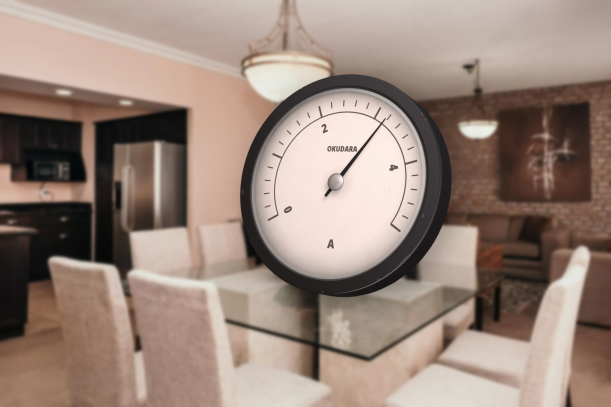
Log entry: 3.2; A
